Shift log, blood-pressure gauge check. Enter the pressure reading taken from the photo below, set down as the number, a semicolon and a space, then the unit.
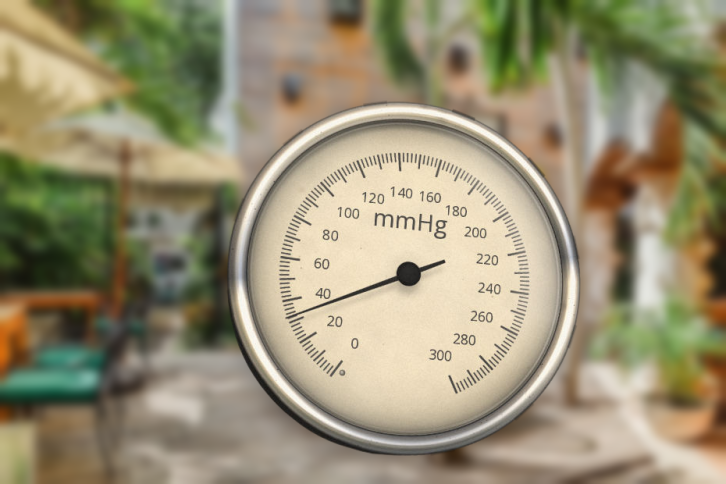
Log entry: 32; mmHg
